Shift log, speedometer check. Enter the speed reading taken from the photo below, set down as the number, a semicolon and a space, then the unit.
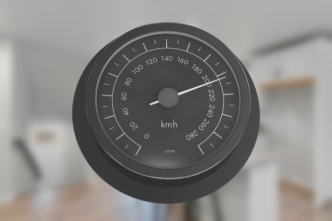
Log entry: 205; km/h
